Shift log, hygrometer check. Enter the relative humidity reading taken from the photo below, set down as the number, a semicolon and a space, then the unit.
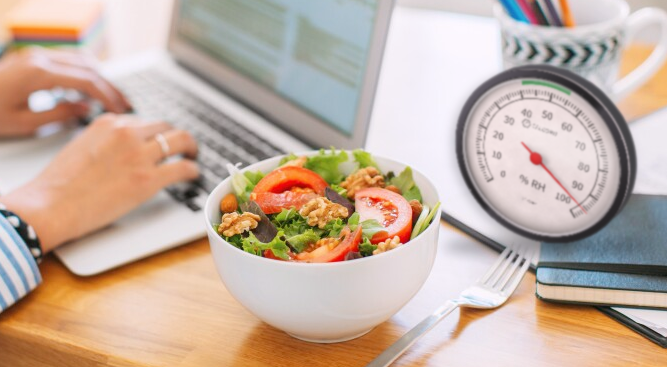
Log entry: 95; %
